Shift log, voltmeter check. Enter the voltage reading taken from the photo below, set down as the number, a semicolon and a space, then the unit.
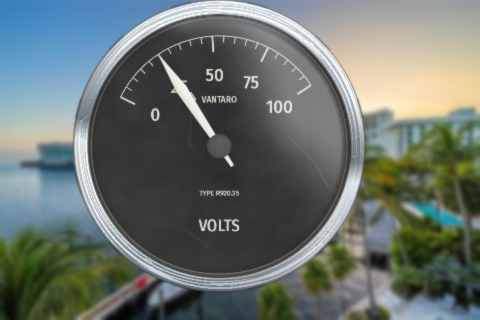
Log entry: 25; V
